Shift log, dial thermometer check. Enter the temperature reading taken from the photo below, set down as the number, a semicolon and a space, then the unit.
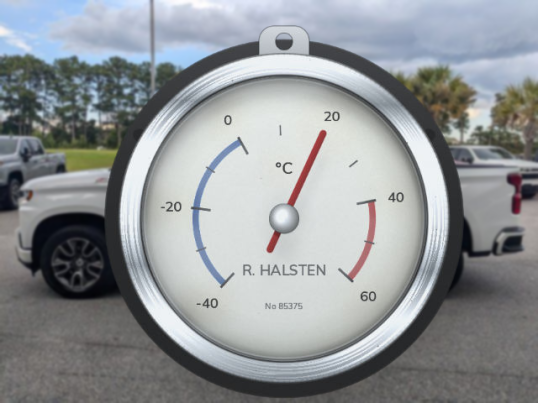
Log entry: 20; °C
